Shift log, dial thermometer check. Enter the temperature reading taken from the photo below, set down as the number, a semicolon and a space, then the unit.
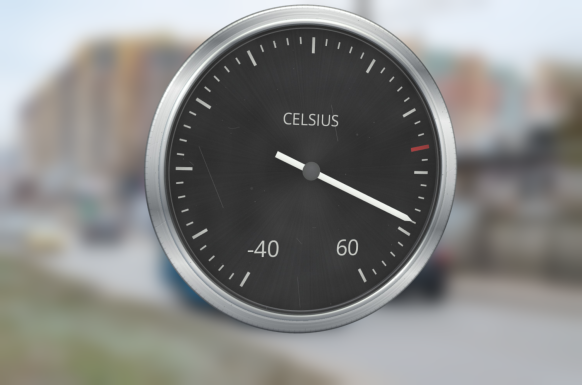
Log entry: 48; °C
